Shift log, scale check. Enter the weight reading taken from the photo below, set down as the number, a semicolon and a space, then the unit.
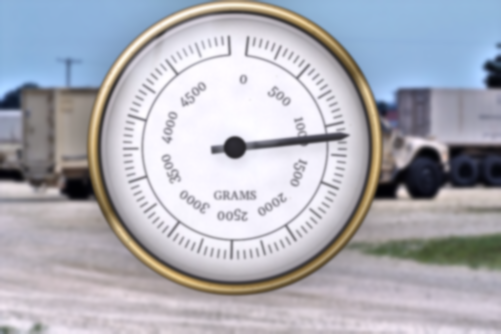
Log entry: 1100; g
